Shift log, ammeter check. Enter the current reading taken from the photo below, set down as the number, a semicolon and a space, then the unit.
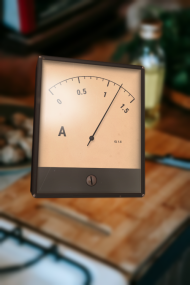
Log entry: 1.2; A
